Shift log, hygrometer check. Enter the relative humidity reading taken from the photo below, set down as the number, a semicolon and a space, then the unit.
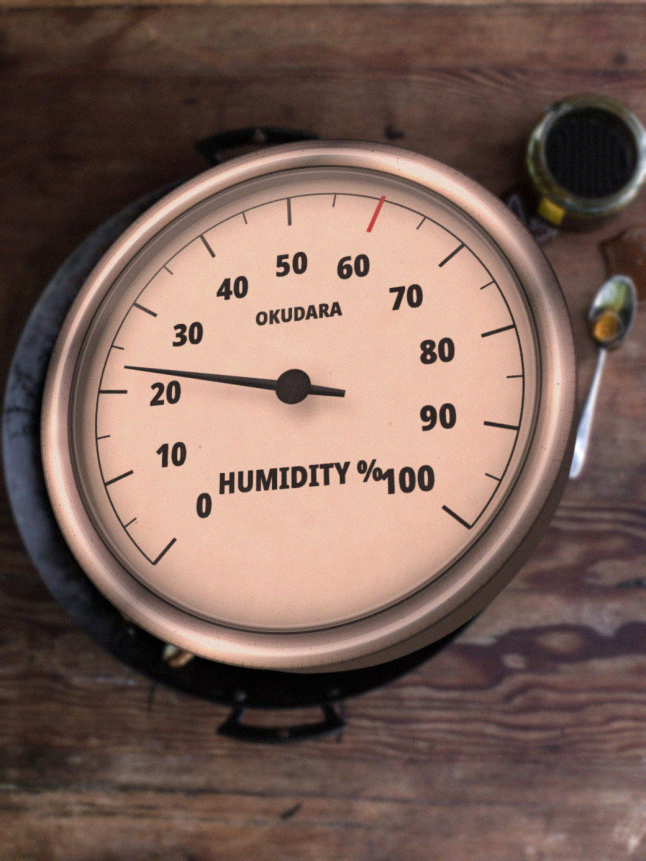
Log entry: 22.5; %
